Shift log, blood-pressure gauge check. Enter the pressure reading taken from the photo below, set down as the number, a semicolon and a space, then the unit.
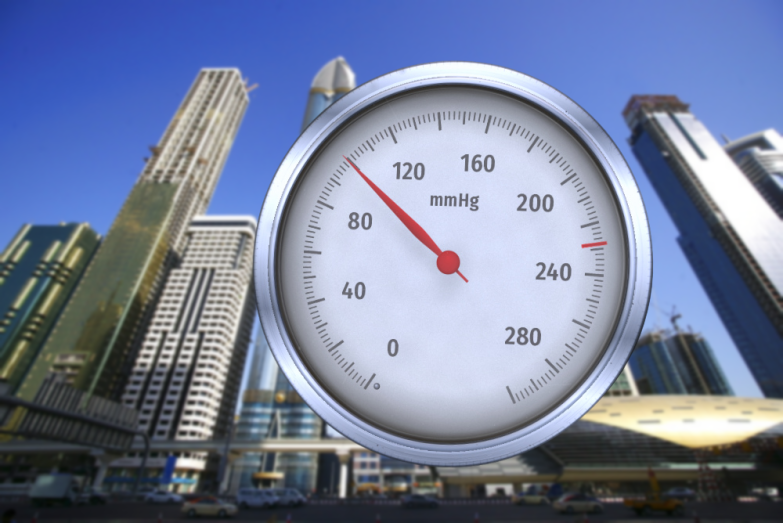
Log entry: 100; mmHg
